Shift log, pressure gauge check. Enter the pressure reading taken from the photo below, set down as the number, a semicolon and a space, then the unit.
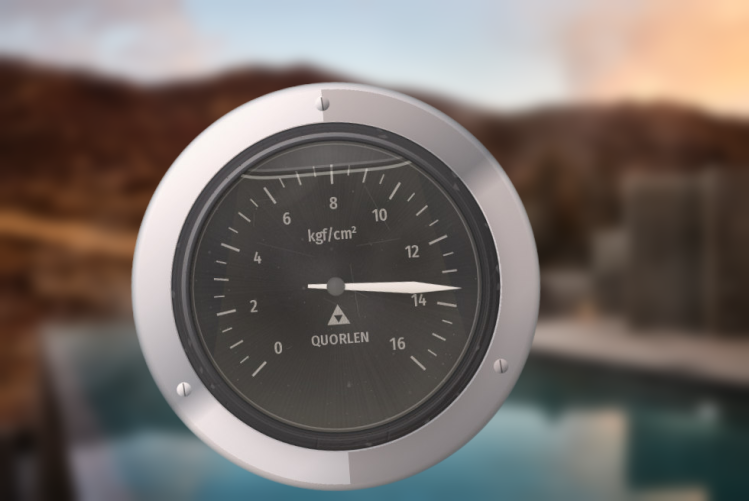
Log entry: 13.5; kg/cm²
